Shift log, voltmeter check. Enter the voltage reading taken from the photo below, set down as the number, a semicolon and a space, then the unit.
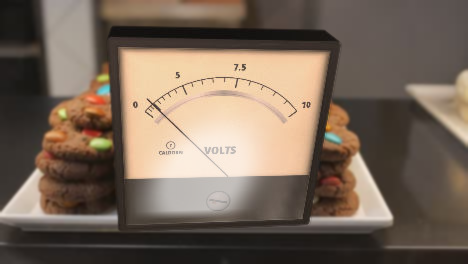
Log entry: 2.5; V
